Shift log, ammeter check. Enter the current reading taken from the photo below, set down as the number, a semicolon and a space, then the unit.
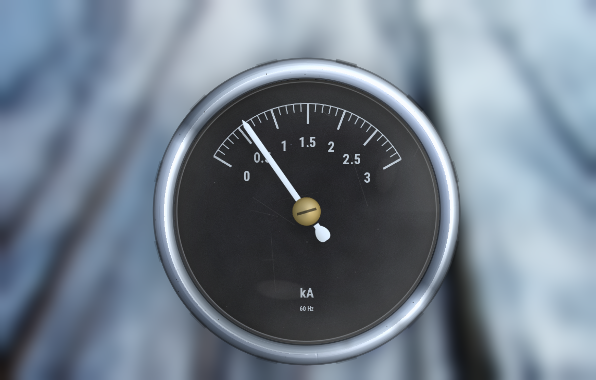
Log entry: 0.6; kA
